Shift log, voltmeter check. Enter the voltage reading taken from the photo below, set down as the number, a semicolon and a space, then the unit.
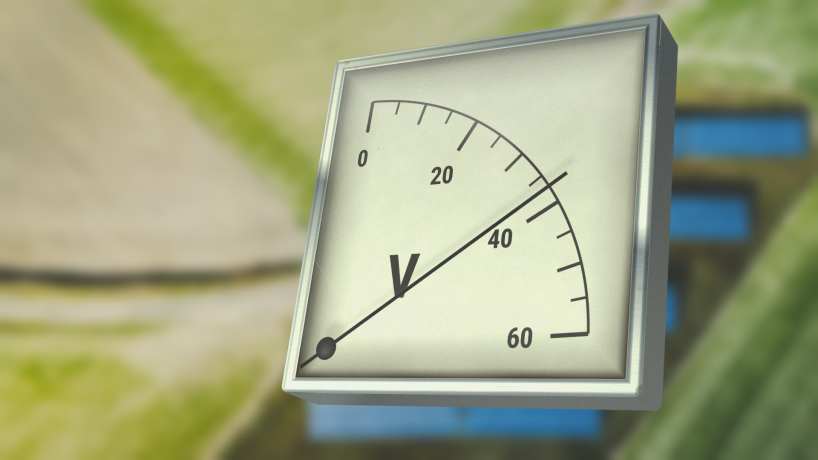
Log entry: 37.5; V
